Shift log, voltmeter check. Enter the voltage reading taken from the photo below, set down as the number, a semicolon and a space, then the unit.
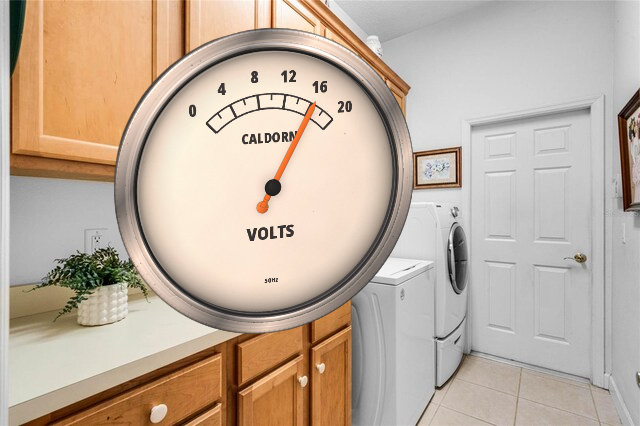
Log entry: 16; V
